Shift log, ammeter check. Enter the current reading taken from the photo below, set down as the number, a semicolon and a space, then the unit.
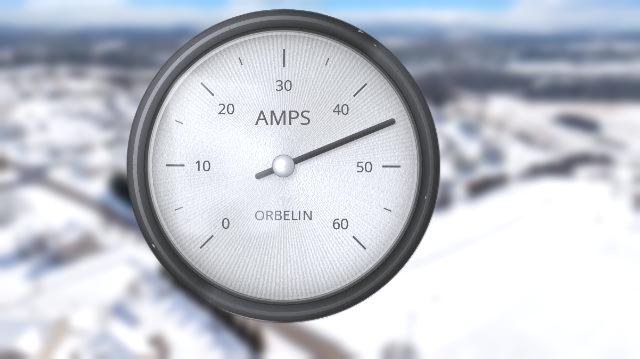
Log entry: 45; A
